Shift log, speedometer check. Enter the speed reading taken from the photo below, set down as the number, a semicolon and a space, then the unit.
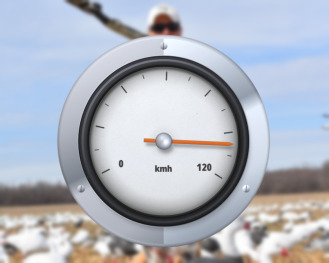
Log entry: 105; km/h
